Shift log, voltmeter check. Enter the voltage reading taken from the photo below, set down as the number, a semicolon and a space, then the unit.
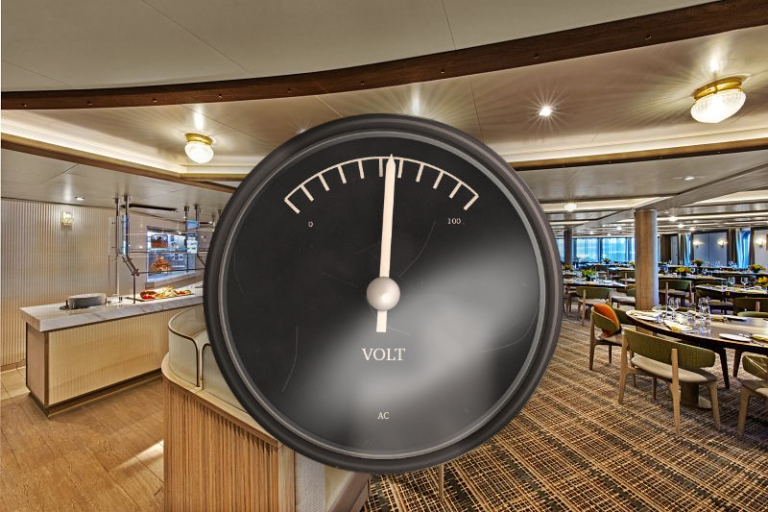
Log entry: 55; V
